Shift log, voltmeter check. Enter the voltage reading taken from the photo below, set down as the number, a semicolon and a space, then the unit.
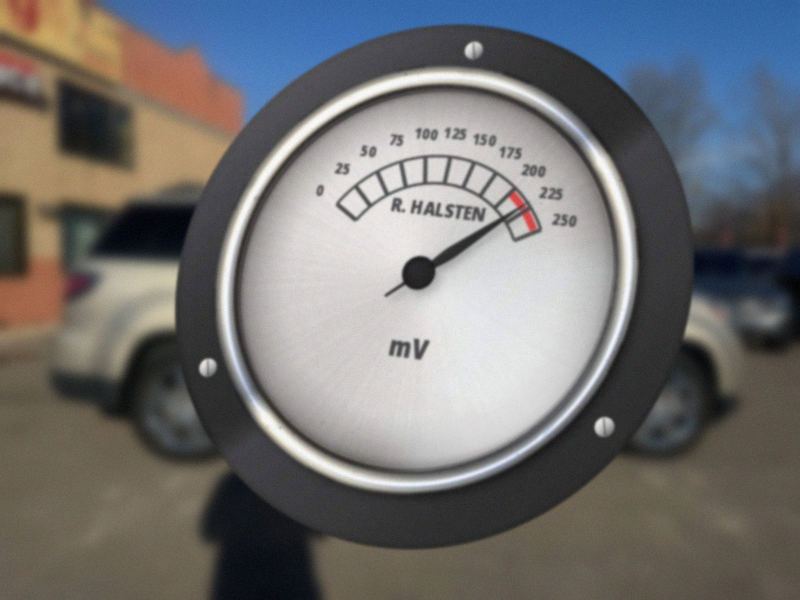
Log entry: 225; mV
